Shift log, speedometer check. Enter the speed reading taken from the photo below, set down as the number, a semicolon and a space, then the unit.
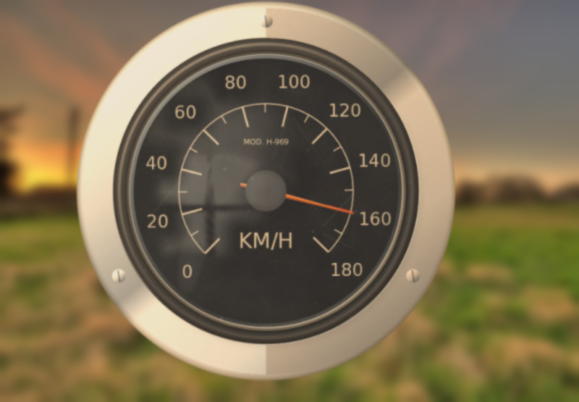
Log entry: 160; km/h
